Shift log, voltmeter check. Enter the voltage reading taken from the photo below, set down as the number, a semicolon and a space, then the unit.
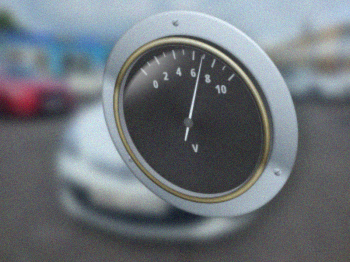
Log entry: 7; V
